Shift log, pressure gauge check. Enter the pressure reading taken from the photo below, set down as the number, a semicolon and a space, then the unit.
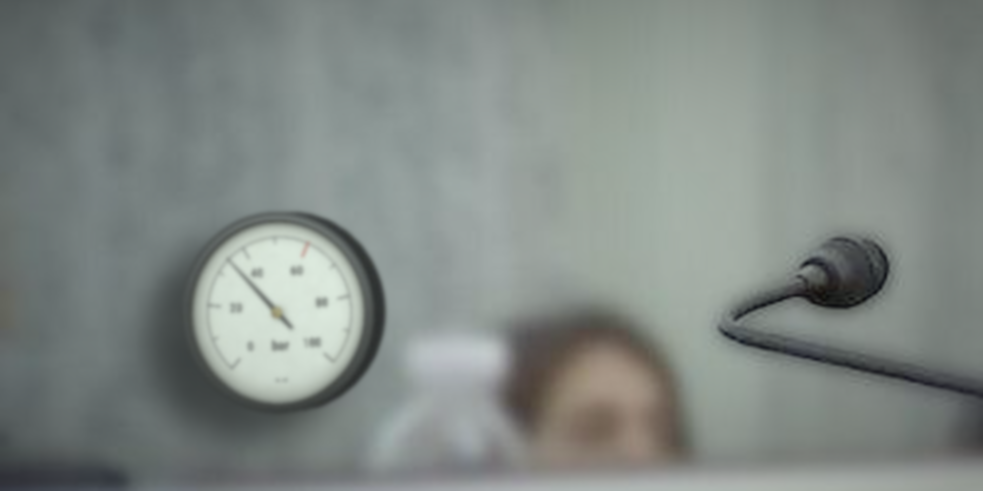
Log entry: 35; bar
